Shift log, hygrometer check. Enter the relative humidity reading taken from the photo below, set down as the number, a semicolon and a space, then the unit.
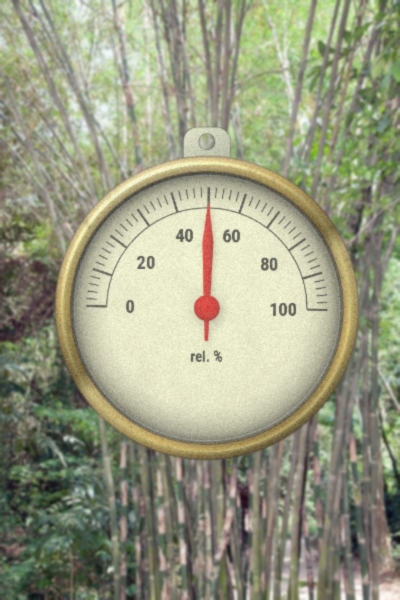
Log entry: 50; %
